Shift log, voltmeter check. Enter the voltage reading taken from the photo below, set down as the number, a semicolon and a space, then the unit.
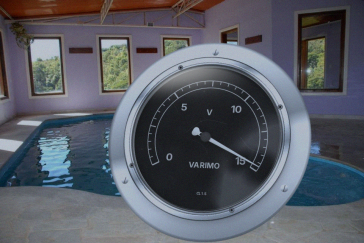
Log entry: 14.75; V
